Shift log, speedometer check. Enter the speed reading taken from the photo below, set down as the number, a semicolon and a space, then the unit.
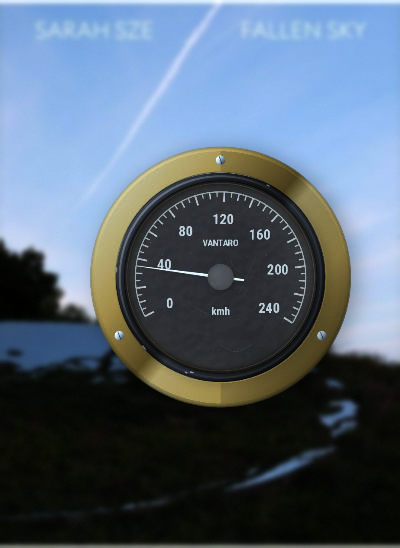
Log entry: 35; km/h
